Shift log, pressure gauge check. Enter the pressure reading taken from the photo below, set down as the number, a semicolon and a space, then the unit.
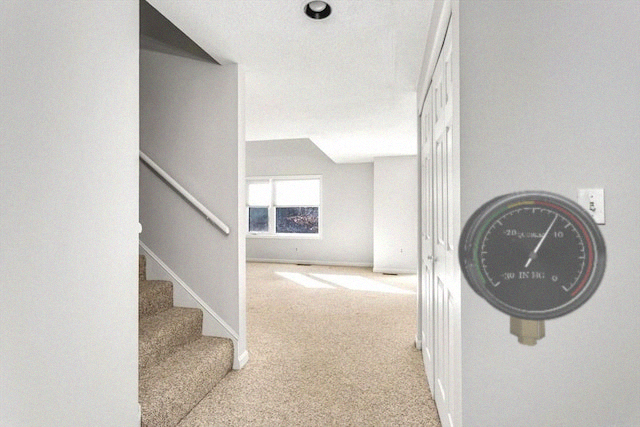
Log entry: -12; inHg
